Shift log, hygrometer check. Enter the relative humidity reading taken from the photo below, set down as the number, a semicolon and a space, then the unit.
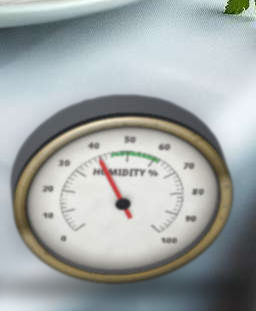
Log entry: 40; %
